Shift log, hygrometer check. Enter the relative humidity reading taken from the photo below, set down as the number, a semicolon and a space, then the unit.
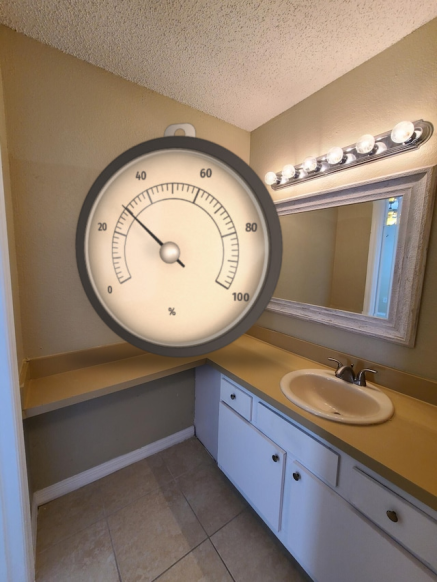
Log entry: 30; %
